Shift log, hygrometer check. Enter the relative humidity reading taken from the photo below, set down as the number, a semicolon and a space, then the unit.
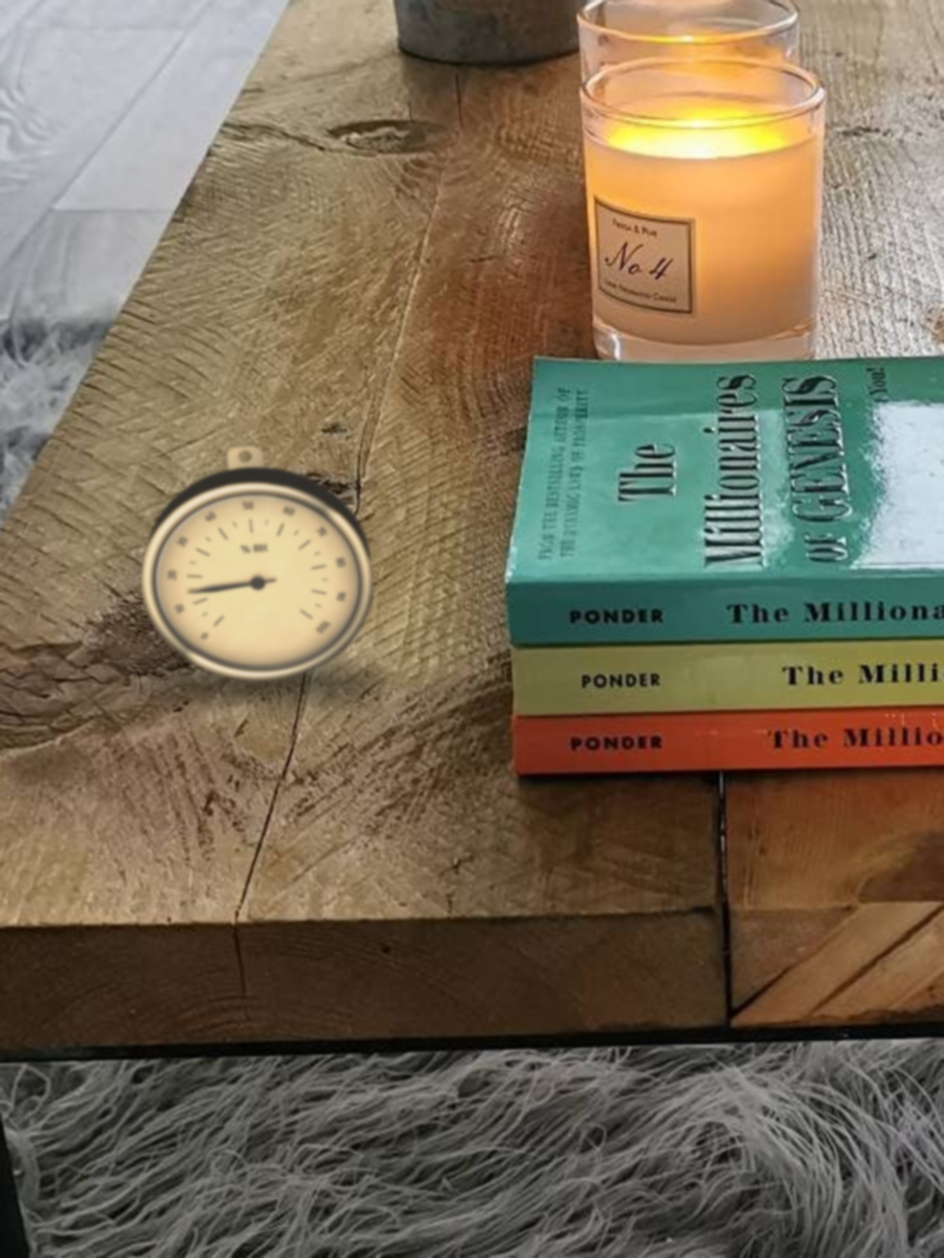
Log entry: 15; %
